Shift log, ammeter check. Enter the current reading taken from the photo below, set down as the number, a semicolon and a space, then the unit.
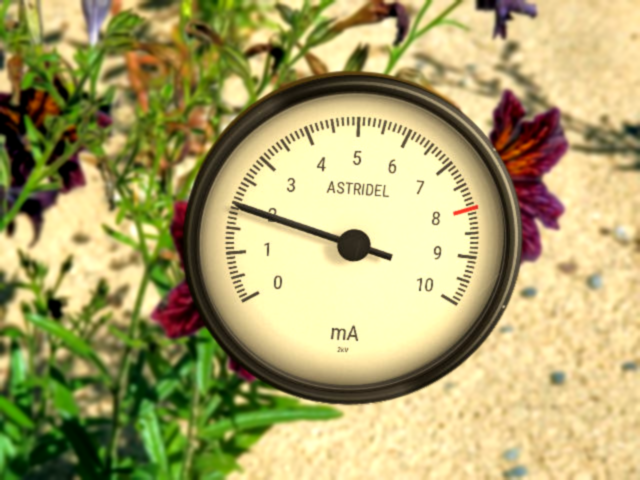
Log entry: 2; mA
